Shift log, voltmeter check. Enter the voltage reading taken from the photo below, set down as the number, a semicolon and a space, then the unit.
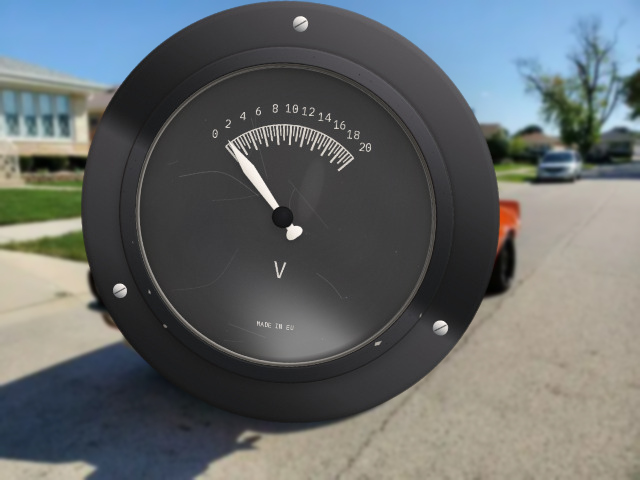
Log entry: 1; V
